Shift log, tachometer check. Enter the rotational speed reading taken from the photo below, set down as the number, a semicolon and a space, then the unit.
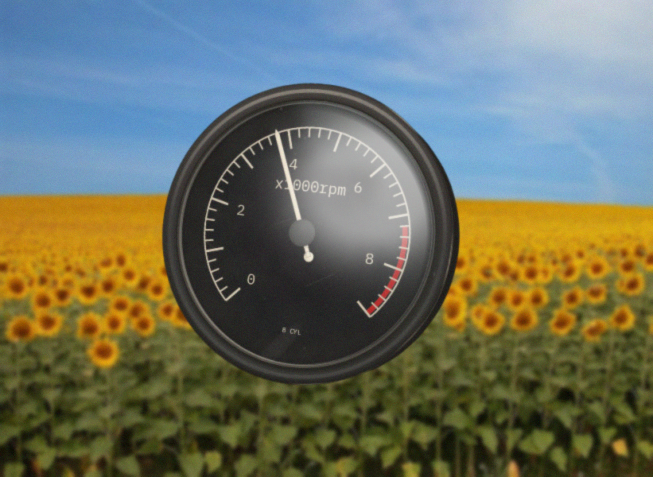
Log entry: 3800; rpm
